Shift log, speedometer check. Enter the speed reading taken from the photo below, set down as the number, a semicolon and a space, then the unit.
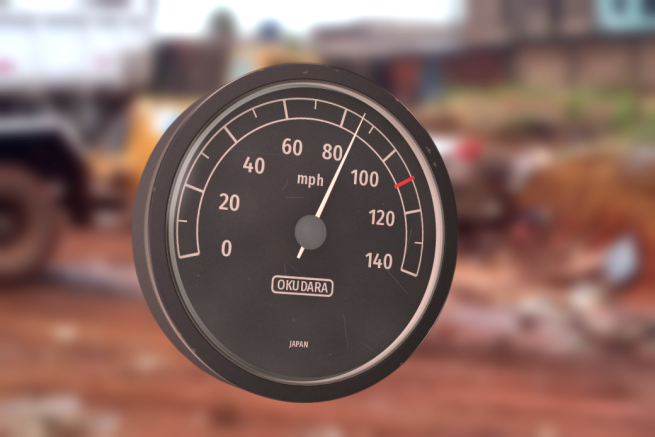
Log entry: 85; mph
